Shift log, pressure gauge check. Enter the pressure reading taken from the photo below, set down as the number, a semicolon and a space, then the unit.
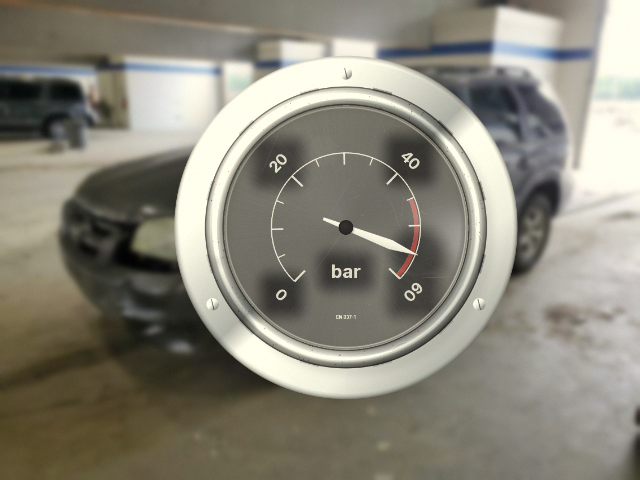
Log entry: 55; bar
